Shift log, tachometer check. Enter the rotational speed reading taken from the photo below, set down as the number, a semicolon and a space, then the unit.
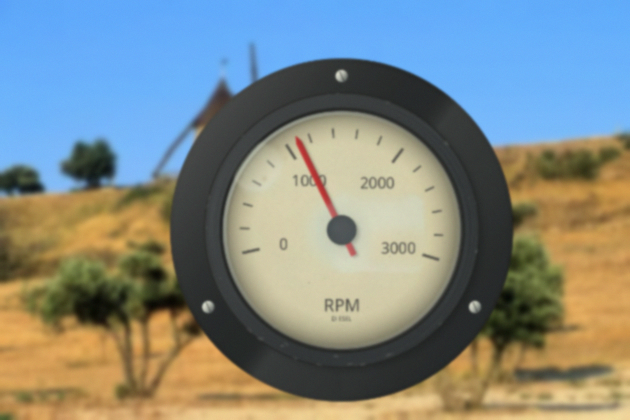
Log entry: 1100; rpm
